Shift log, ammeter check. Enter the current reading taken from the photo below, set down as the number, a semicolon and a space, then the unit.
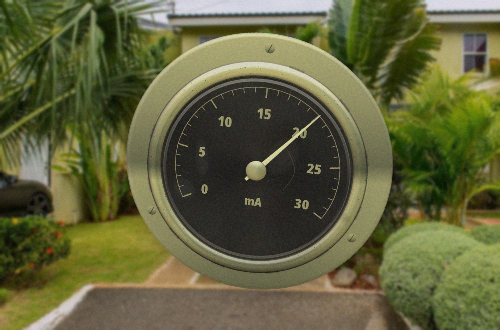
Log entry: 20; mA
